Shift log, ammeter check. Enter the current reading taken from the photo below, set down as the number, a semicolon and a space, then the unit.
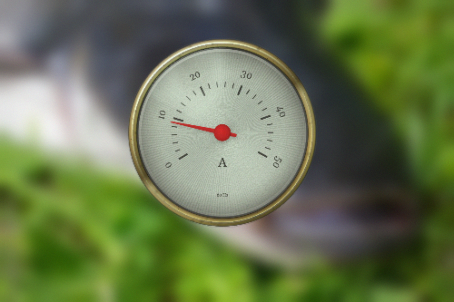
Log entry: 9; A
